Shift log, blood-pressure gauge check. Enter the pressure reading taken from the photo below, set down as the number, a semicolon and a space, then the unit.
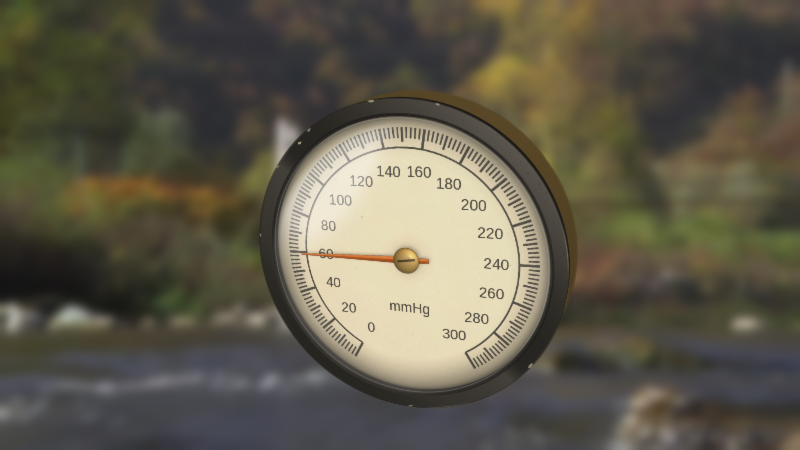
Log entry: 60; mmHg
